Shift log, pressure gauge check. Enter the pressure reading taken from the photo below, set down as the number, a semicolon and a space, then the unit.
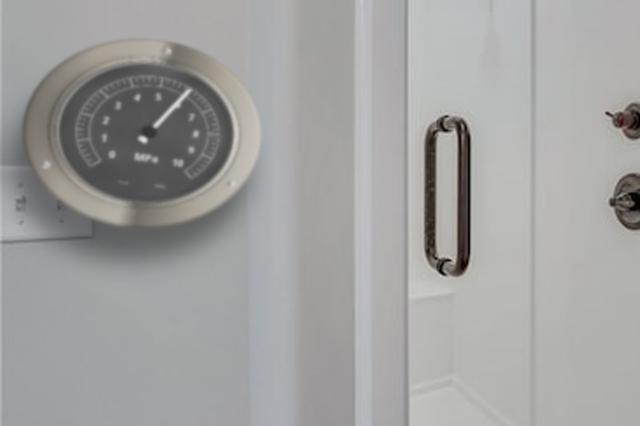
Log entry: 6; MPa
